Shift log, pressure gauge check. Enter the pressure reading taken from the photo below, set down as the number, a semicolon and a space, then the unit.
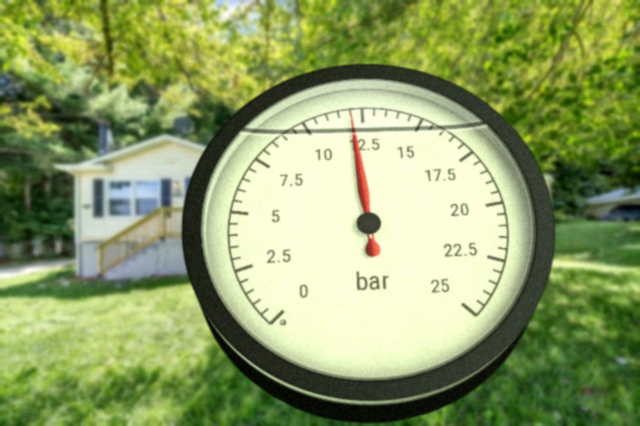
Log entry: 12; bar
